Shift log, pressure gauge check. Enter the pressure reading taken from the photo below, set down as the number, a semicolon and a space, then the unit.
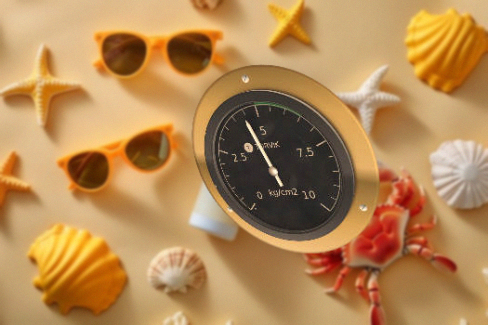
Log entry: 4.5; kg/cm²
